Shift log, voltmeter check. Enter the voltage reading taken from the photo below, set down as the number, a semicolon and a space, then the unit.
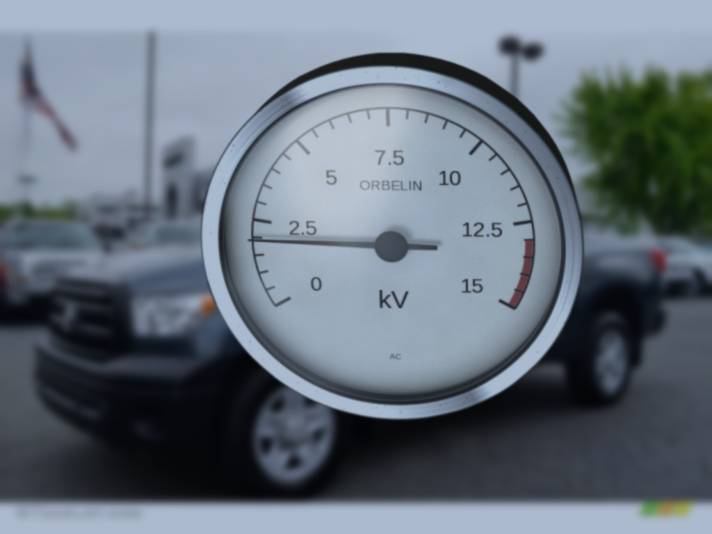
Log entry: 2; kV
